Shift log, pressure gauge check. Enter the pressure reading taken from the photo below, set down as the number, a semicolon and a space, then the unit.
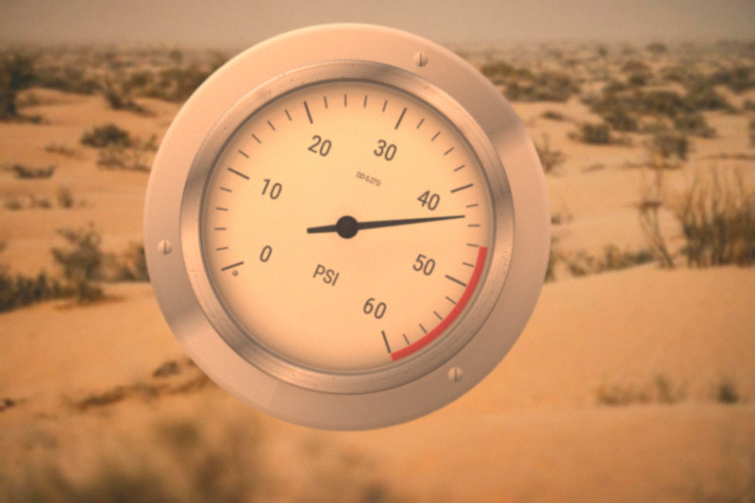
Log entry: 43; psi
